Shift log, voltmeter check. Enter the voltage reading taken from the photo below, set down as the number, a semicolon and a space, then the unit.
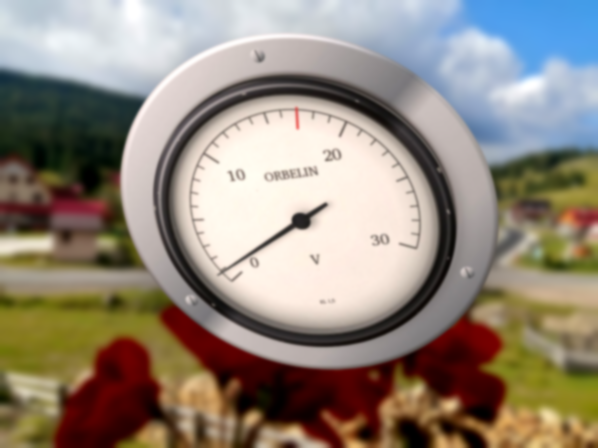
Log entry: 1; V
